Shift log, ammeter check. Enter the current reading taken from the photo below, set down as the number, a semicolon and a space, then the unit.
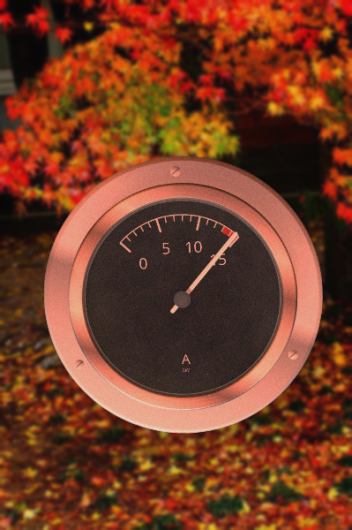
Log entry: 14.5; A
